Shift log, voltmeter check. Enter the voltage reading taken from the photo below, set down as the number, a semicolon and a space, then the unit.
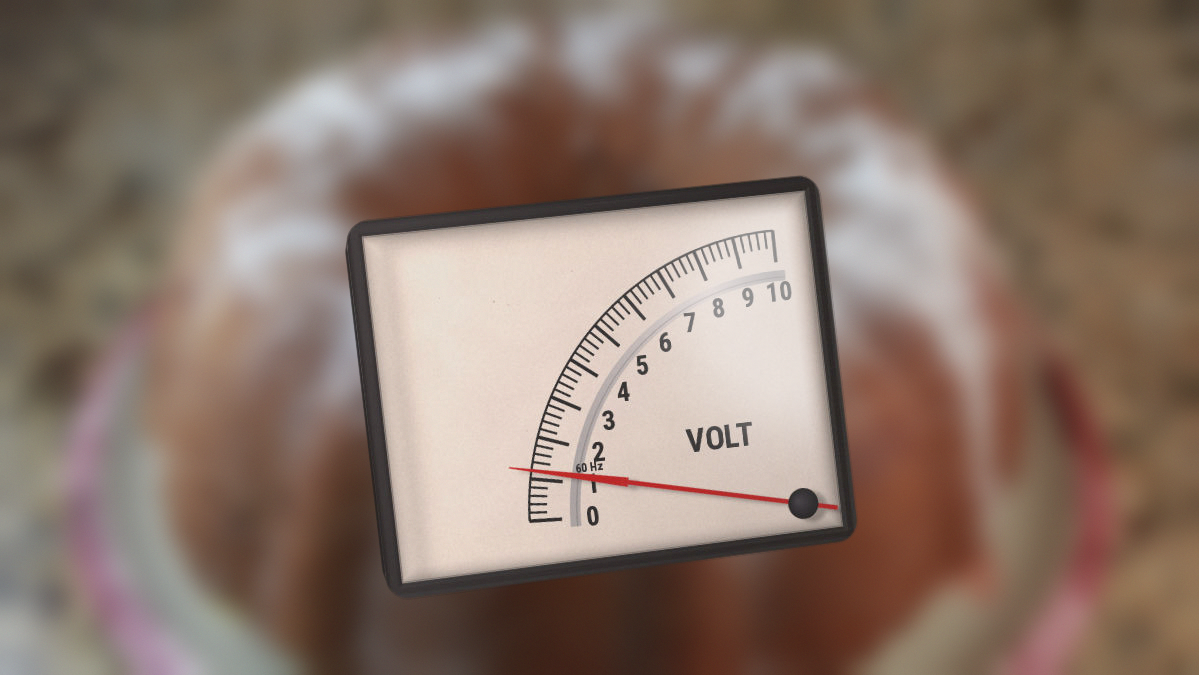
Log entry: 1.2; V
